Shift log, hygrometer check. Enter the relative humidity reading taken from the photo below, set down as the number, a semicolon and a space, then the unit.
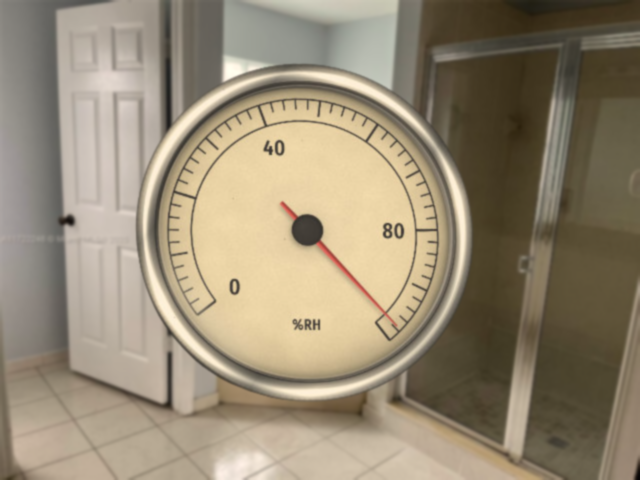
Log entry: 98; %
